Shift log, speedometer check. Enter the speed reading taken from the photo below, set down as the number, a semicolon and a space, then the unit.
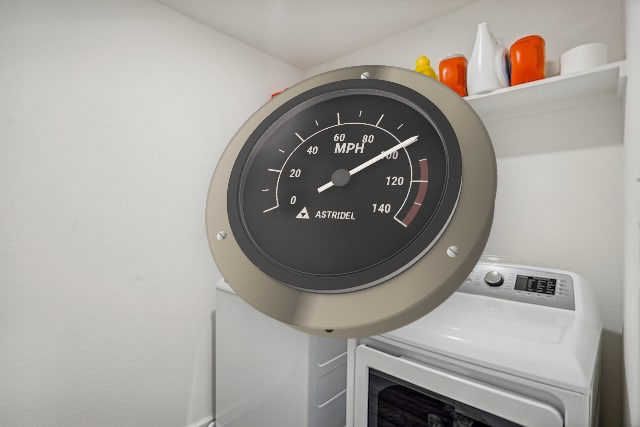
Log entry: 100; mph
